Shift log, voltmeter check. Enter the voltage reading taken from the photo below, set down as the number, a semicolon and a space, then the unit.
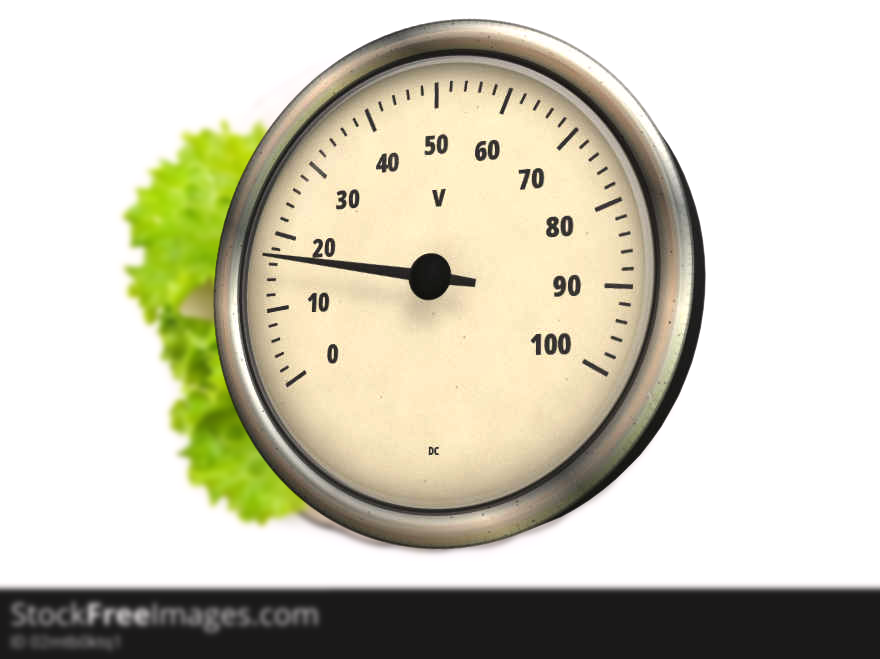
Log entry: 17; V
